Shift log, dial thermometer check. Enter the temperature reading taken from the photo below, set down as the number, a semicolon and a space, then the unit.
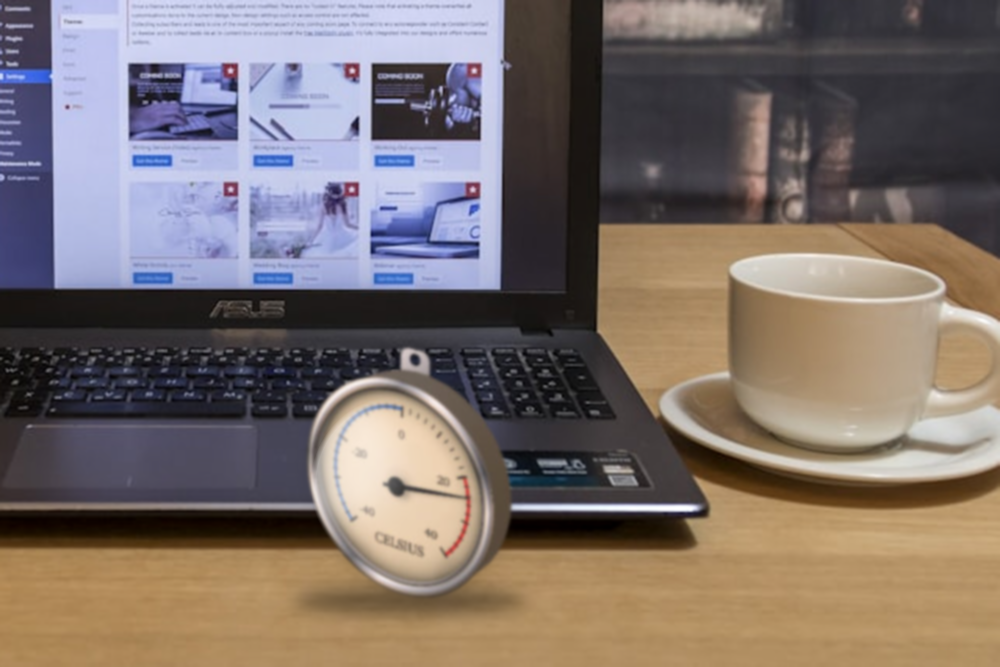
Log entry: 24; °C
